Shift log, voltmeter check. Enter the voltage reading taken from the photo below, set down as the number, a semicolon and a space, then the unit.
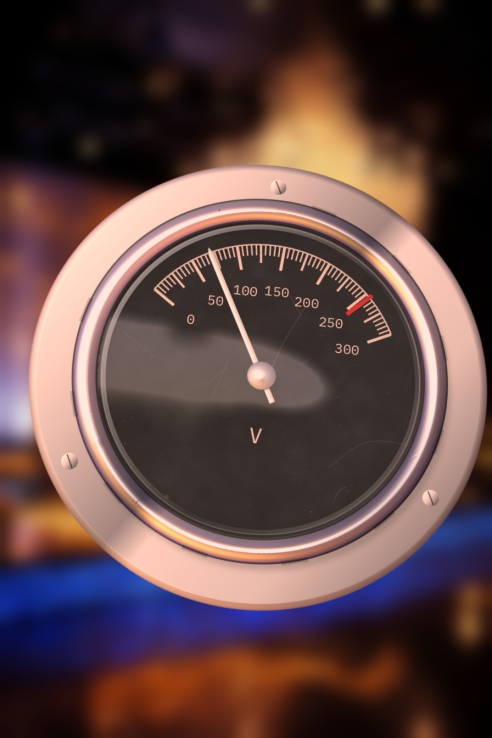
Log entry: 70; V
